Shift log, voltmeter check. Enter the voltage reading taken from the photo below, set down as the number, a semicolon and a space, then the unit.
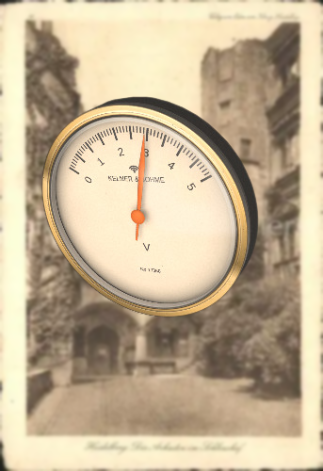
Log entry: 3; V
